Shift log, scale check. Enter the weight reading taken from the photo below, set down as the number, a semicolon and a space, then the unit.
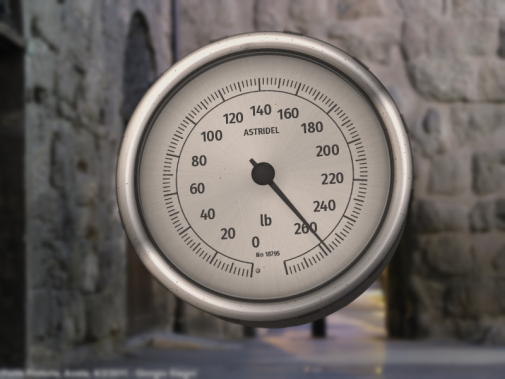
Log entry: 258; lb
